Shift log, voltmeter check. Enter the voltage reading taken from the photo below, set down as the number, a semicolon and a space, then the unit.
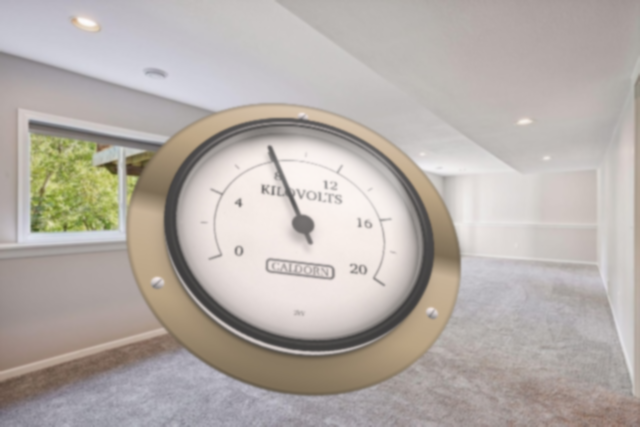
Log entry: 8; kV
